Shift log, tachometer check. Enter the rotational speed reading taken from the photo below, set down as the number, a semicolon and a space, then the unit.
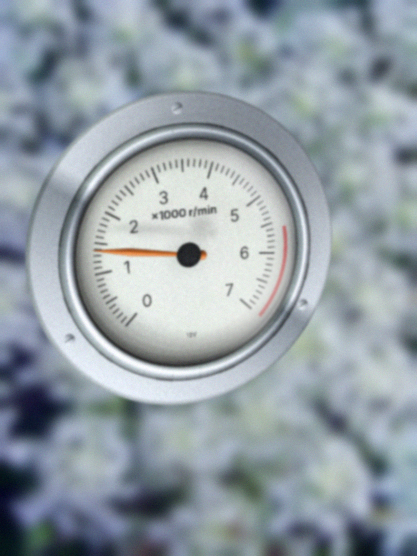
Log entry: 1400; rpm
